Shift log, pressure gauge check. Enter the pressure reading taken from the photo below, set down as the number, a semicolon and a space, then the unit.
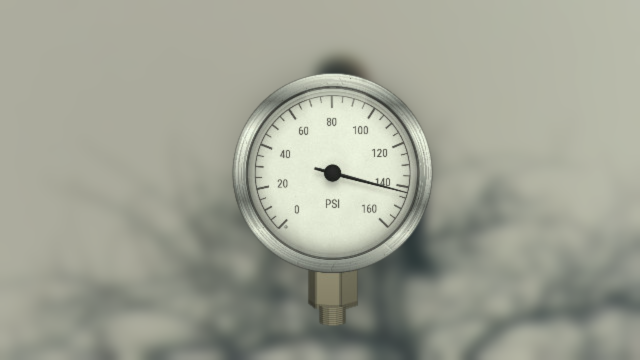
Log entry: 142.5; psi
